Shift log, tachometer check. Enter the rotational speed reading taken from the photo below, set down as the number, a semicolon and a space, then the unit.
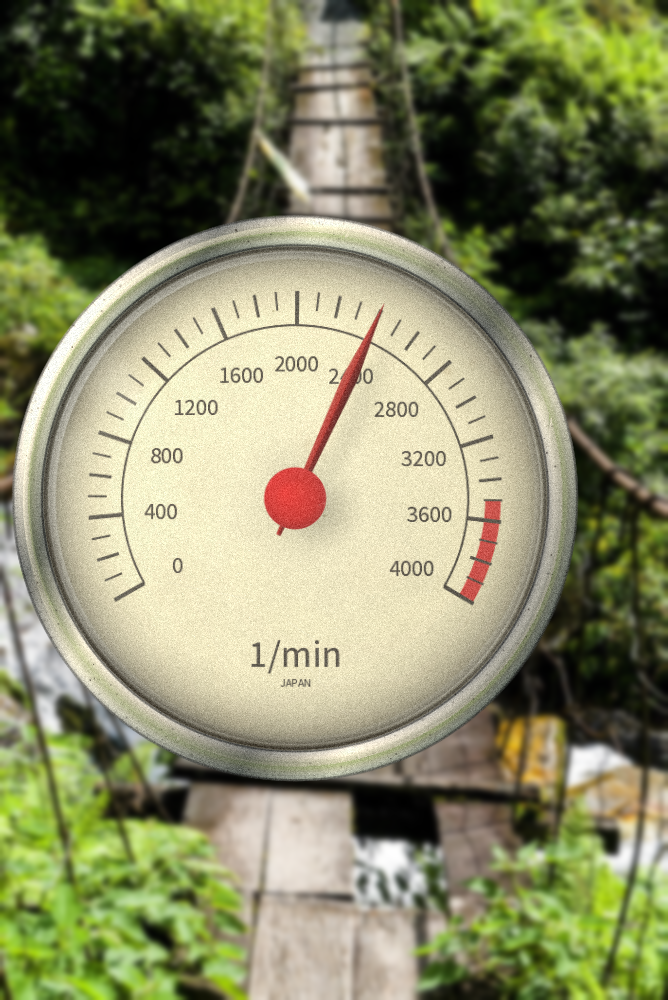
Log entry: 2400; rpm
